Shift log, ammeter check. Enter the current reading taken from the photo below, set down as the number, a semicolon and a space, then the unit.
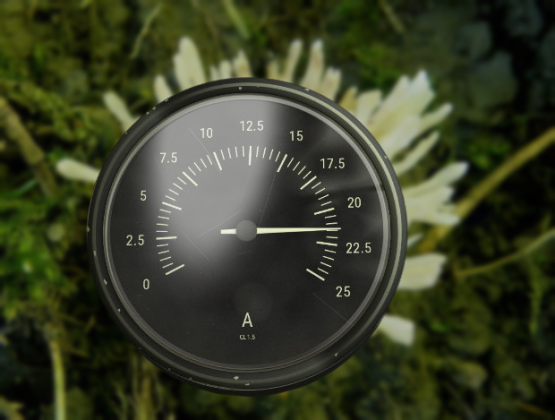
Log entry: 21.5; A
